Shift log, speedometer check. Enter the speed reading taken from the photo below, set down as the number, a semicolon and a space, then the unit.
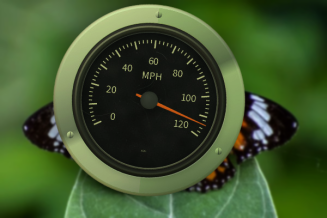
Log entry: 114; mph
